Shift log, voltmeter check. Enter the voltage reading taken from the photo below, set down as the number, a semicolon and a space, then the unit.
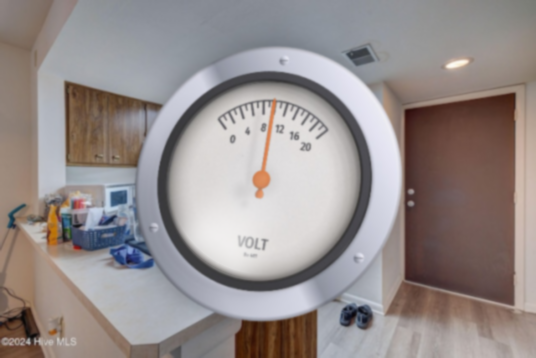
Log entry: 10; V
